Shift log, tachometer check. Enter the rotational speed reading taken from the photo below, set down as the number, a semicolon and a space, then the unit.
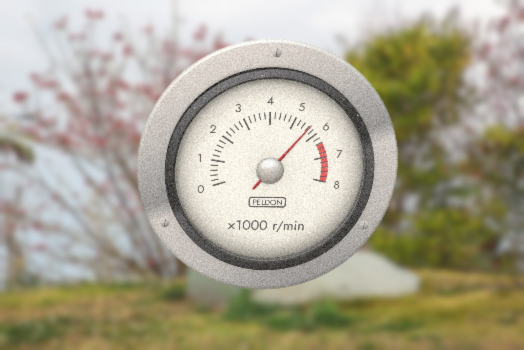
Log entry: 5600; rpm
